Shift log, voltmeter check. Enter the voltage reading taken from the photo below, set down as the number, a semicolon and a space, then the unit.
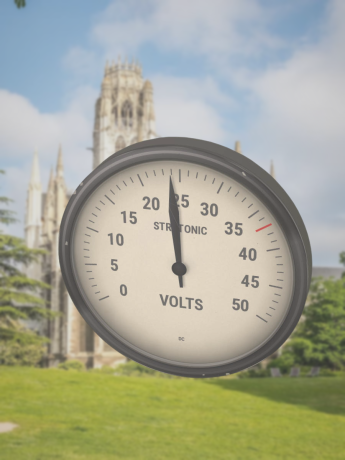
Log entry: 24; V
